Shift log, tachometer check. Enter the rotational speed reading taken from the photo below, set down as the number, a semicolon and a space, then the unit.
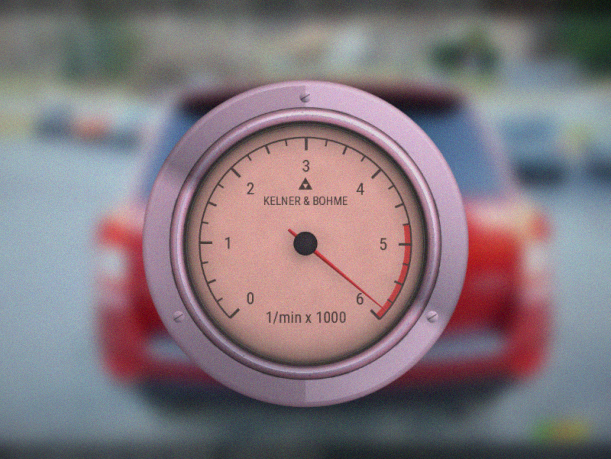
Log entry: 5875; rpm
